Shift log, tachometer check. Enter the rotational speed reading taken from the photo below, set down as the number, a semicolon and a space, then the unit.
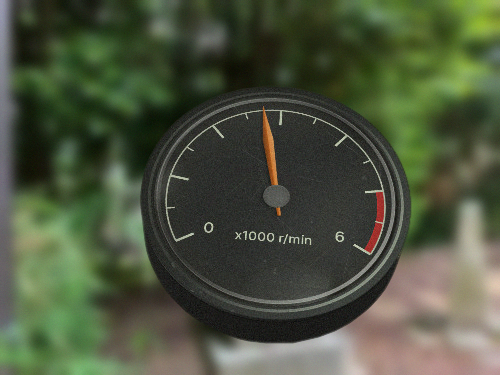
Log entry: 2750; rpm
